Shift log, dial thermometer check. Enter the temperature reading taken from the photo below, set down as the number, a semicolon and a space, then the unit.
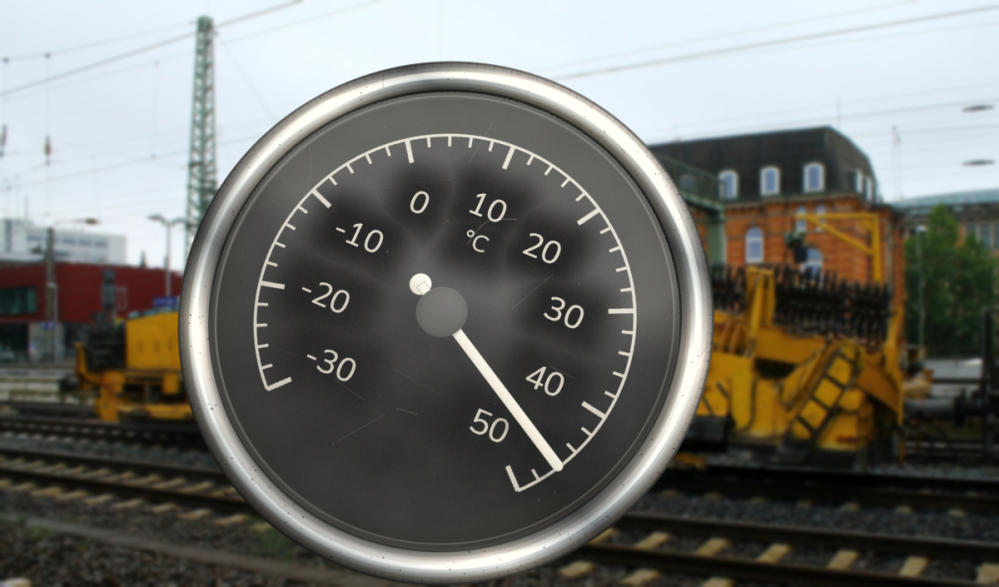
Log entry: 46; °C
